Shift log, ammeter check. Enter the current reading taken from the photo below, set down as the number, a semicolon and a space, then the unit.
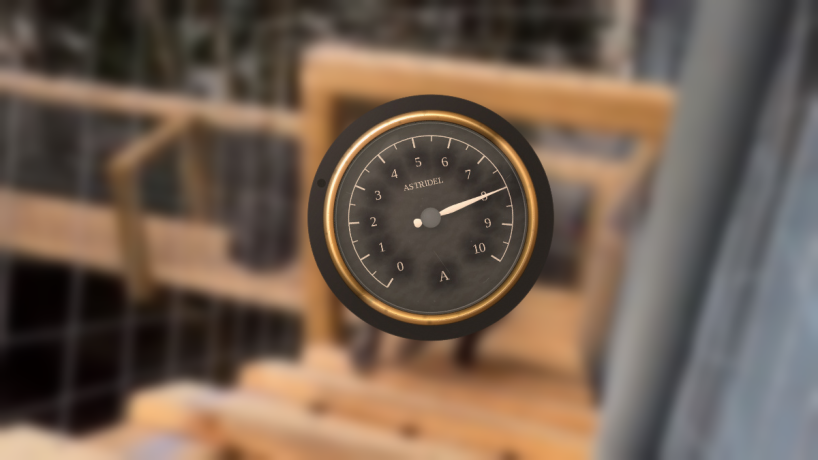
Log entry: 8; A
